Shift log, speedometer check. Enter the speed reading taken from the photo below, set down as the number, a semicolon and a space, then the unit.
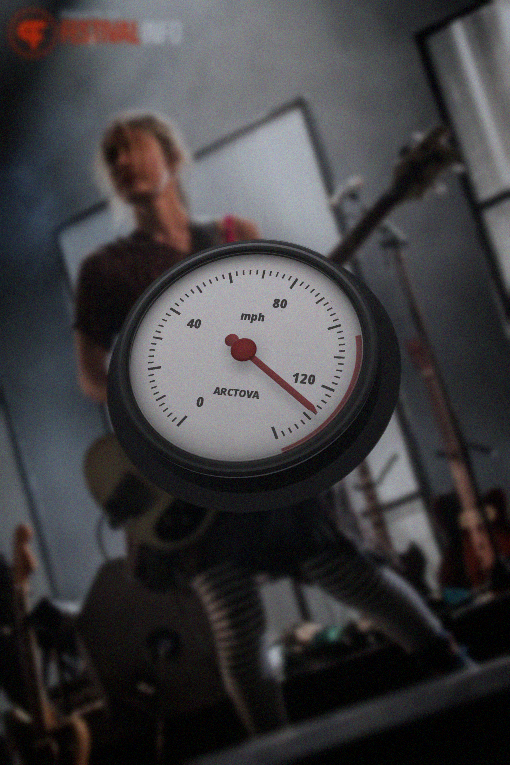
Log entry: 128; mph
